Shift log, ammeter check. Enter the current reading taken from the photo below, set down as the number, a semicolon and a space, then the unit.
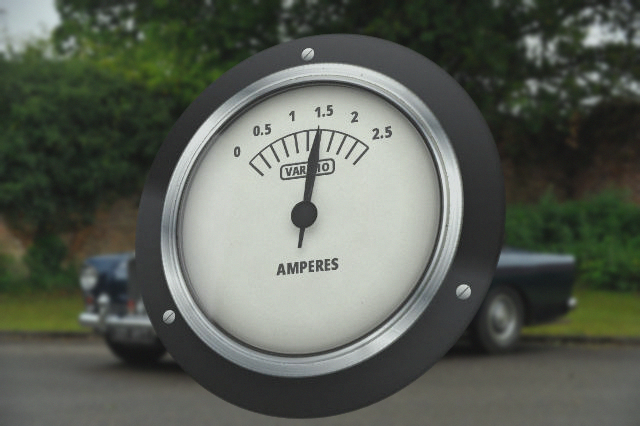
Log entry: 1.5; A
